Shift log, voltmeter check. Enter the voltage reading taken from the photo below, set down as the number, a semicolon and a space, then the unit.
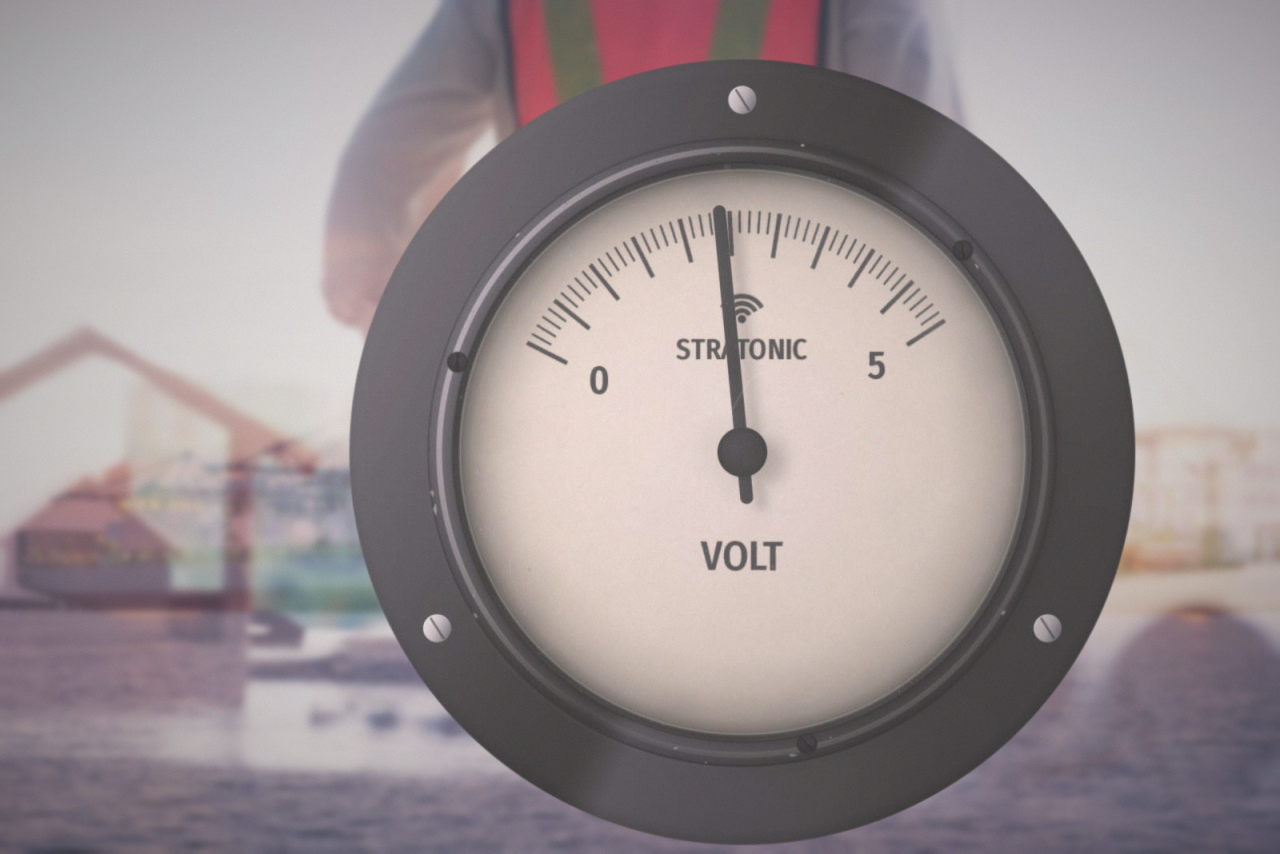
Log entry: 2.4; V
